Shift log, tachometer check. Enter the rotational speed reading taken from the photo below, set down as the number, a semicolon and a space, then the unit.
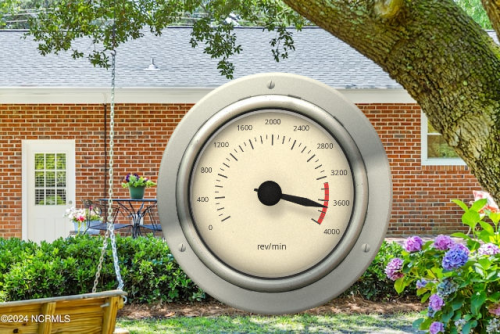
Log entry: 3700; rpm
